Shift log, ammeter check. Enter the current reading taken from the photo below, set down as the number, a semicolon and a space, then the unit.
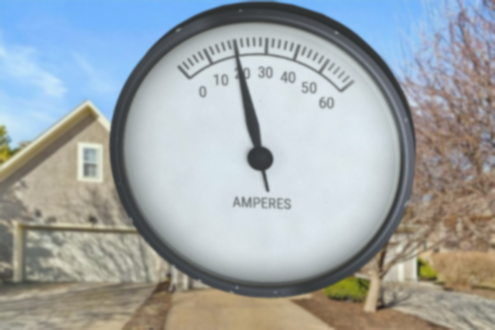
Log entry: 20; A
